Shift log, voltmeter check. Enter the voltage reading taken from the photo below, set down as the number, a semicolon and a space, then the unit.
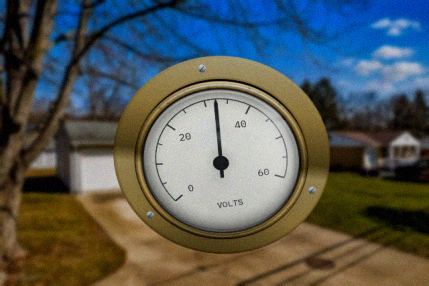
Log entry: 32.5; V
